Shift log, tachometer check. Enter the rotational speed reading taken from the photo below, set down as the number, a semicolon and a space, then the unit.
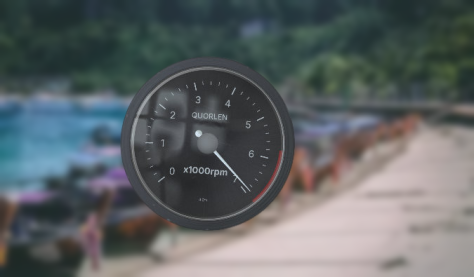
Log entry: 6900; rpm
